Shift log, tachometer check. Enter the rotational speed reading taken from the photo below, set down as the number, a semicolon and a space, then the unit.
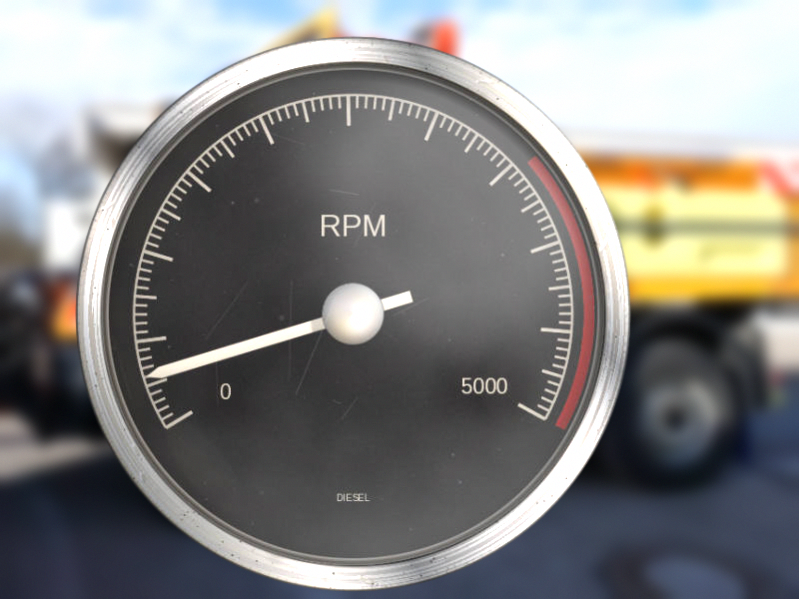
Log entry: 300; rpm
